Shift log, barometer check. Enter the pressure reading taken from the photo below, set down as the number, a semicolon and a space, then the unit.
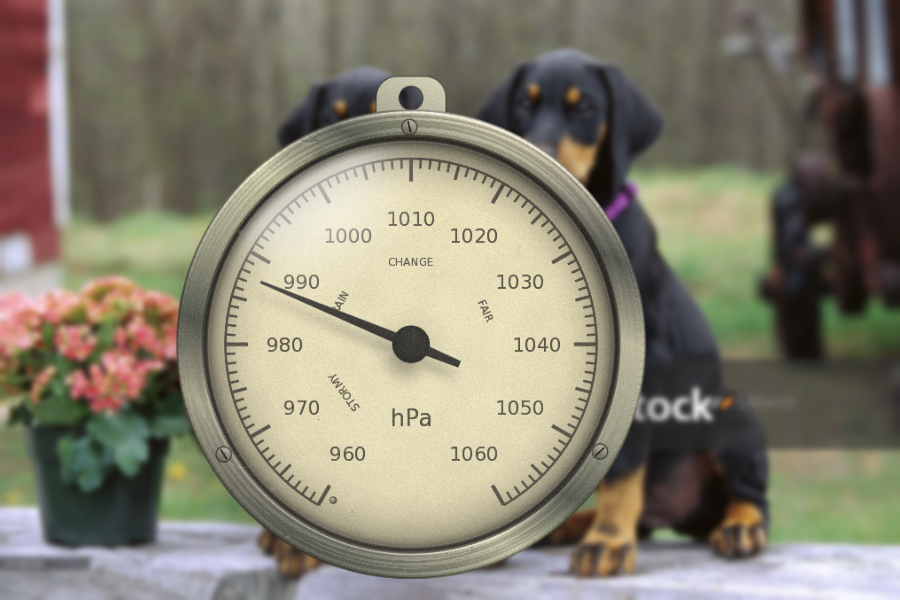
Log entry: 987.5; hPa
